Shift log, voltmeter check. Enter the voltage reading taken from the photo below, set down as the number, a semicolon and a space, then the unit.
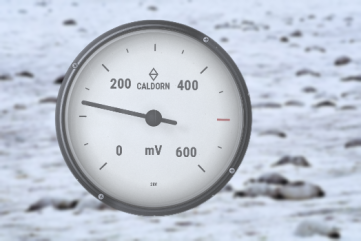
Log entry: 125; mV
